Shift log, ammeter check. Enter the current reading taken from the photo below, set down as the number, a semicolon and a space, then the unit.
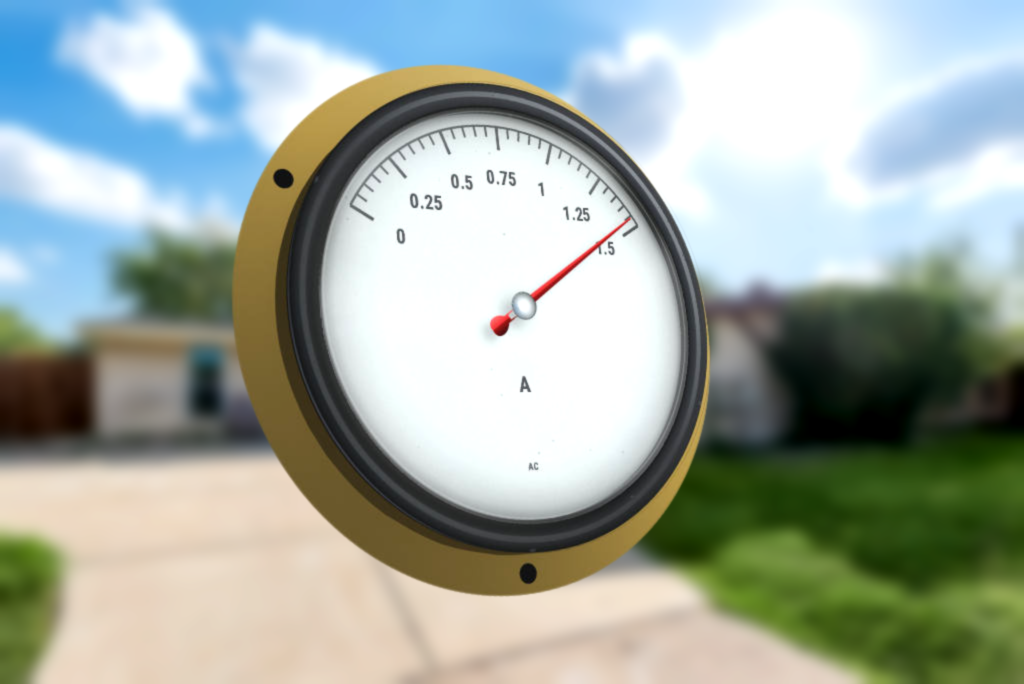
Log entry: 1.45; A
